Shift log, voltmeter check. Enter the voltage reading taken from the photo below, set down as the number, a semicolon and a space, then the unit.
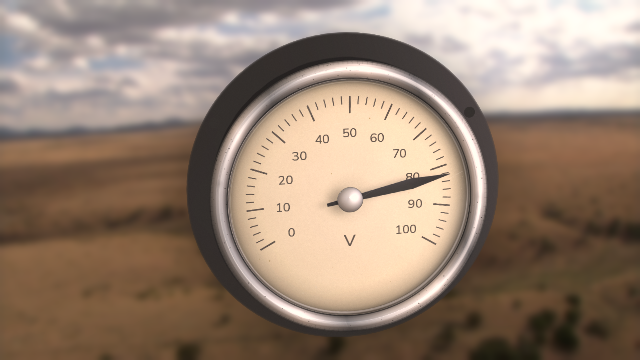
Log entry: 82; V
